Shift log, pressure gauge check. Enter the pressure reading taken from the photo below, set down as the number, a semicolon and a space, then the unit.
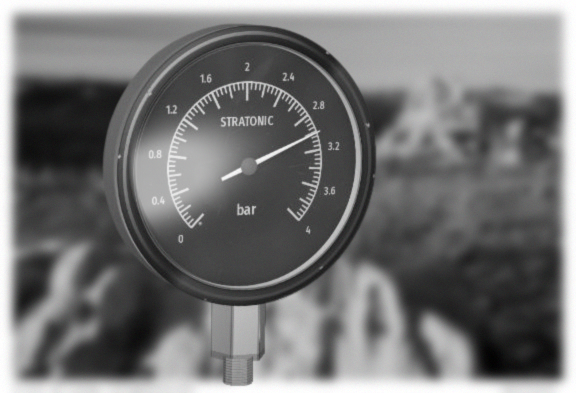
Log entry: 3; bar
